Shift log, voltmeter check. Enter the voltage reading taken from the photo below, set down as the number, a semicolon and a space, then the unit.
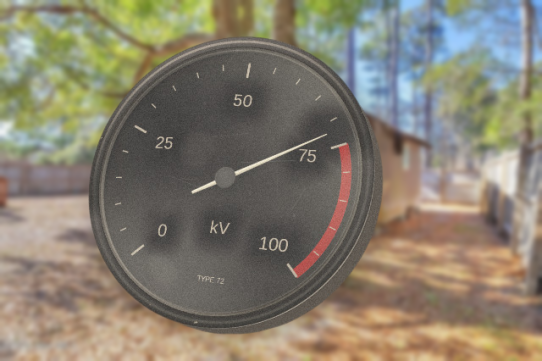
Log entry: 72.5; kV
